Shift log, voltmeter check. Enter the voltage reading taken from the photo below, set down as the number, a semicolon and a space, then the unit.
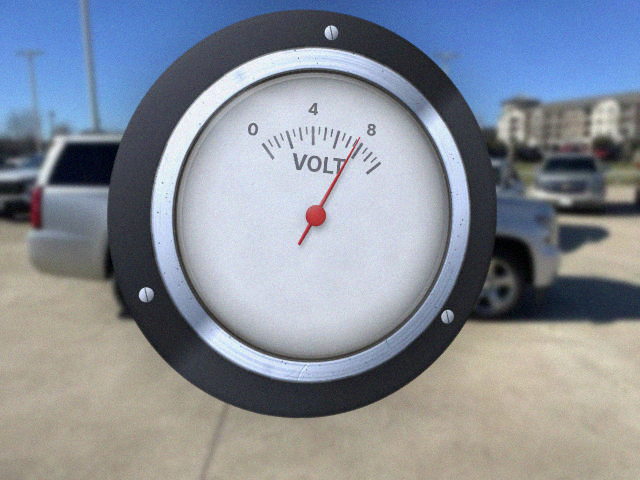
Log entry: 7.5; V
